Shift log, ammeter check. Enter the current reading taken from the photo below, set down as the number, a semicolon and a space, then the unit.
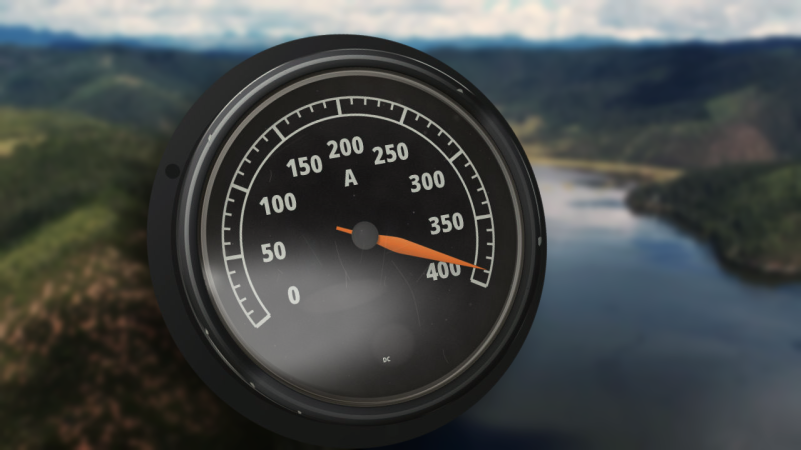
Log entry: 390; A
